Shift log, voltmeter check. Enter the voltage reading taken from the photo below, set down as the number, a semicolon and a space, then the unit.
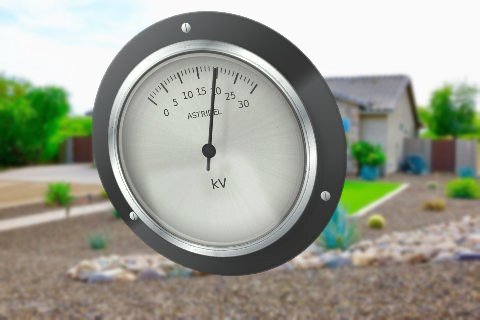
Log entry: 20; kV
